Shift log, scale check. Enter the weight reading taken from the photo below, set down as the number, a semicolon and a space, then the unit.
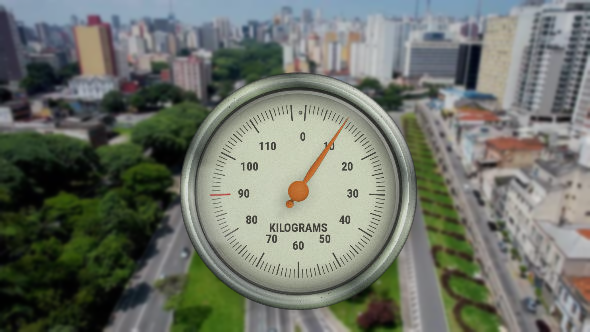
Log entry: 10; kg
